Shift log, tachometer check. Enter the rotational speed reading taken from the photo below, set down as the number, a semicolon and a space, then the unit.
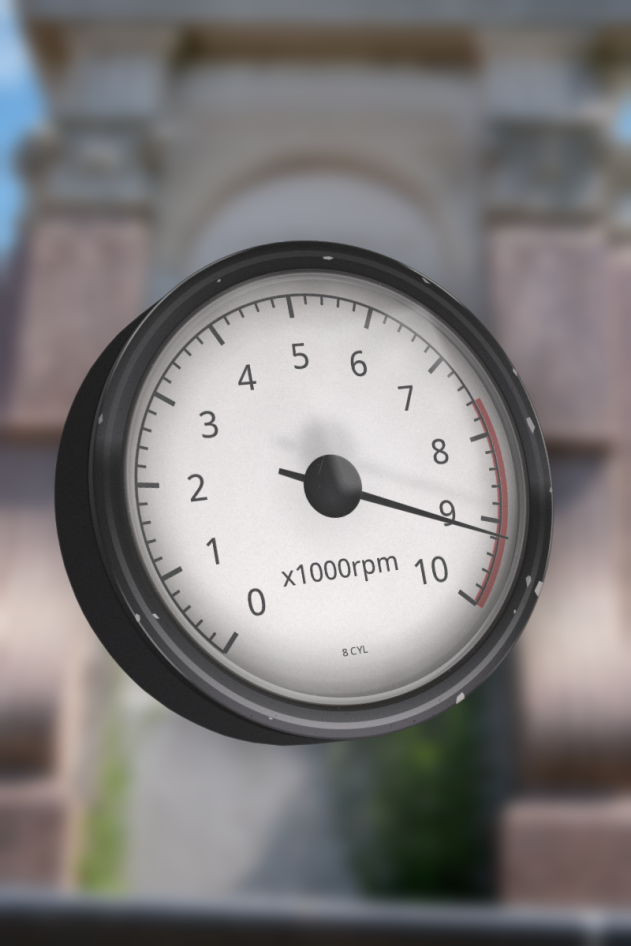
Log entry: 9200; rpm
